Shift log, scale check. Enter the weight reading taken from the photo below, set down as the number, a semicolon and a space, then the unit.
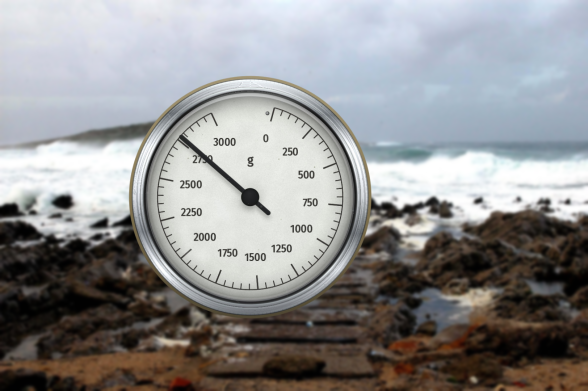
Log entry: 2775; g
